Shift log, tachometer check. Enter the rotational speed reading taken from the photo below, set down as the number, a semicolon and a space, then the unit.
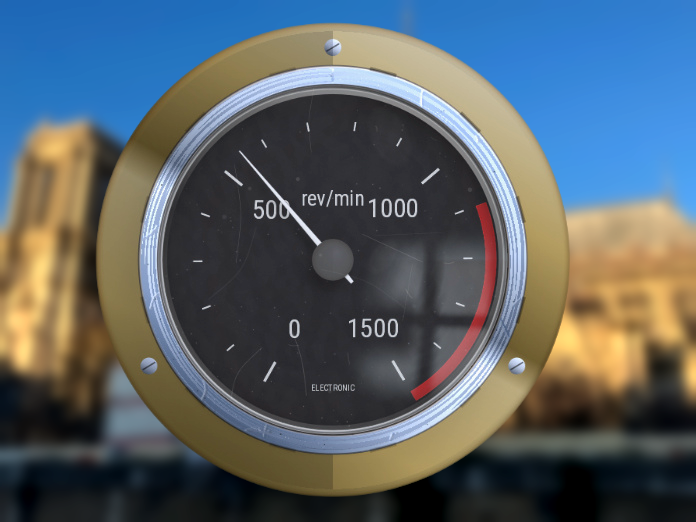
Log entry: 550; rpm
